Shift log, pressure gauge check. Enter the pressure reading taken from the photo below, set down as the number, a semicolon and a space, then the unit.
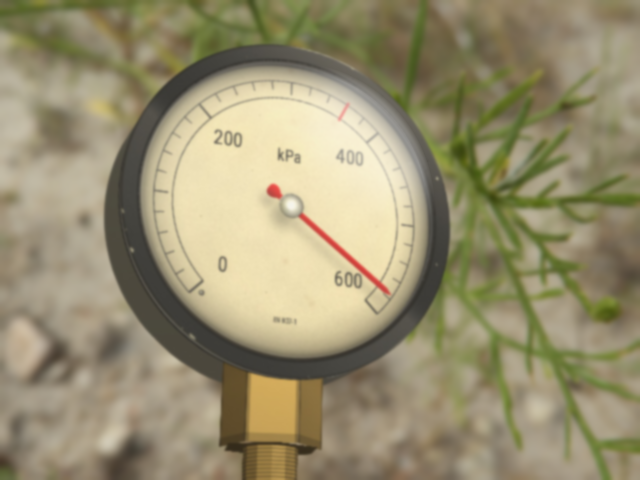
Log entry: 580; kPa
